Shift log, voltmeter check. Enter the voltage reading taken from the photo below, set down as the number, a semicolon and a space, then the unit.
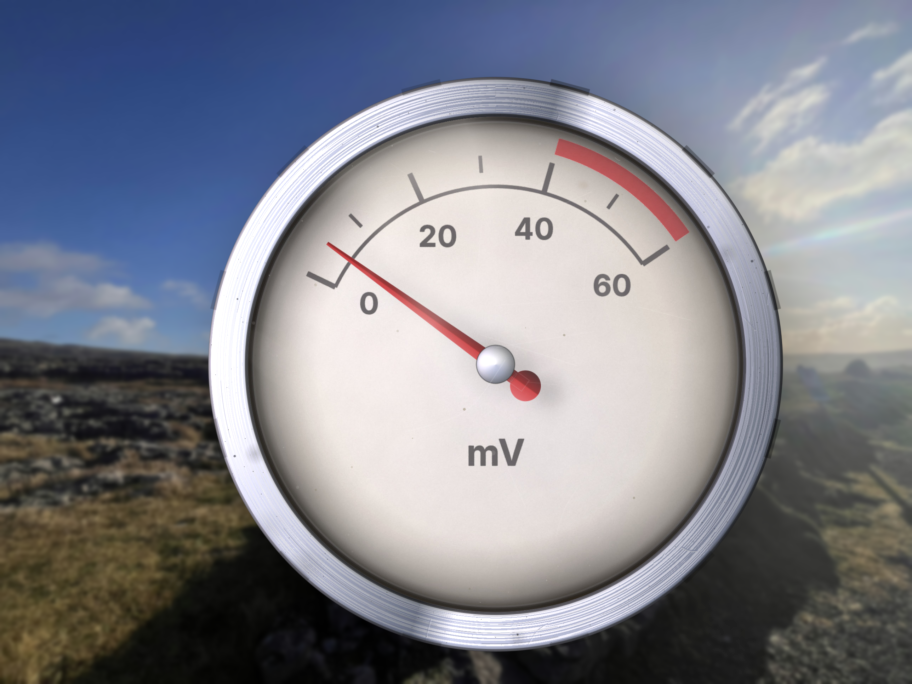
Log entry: 5; mV
